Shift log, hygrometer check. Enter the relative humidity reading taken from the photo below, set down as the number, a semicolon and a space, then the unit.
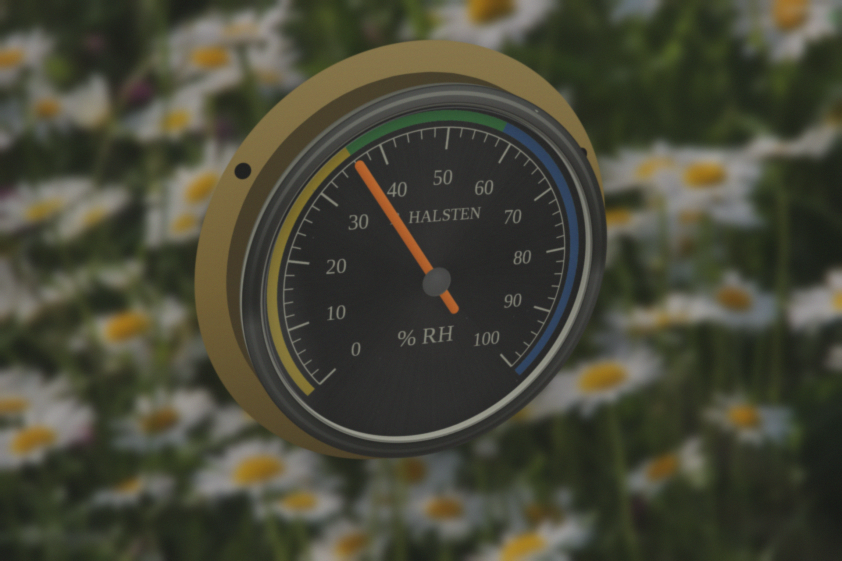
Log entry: 36; %
